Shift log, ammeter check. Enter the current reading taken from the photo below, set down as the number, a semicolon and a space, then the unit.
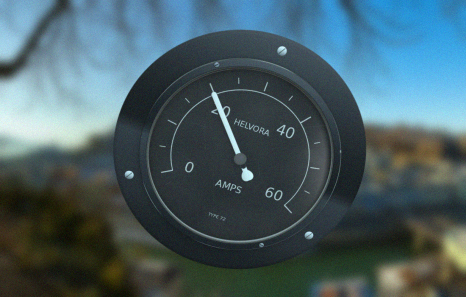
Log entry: 20; A
